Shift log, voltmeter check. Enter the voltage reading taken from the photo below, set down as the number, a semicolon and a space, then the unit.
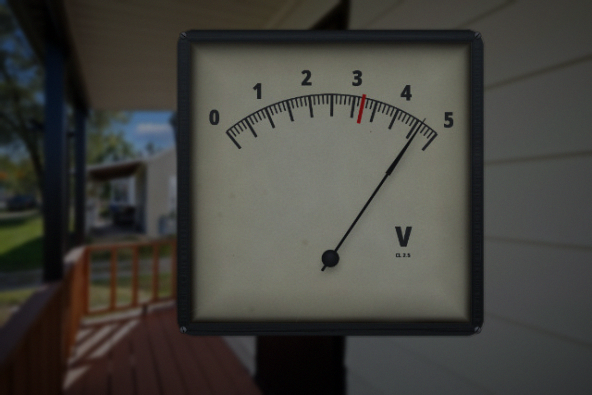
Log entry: 4.6; V
